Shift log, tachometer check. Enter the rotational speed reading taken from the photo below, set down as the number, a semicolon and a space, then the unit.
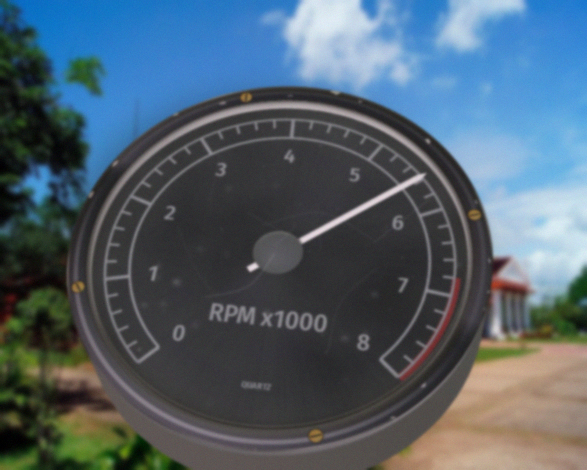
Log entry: 5600; rpm
